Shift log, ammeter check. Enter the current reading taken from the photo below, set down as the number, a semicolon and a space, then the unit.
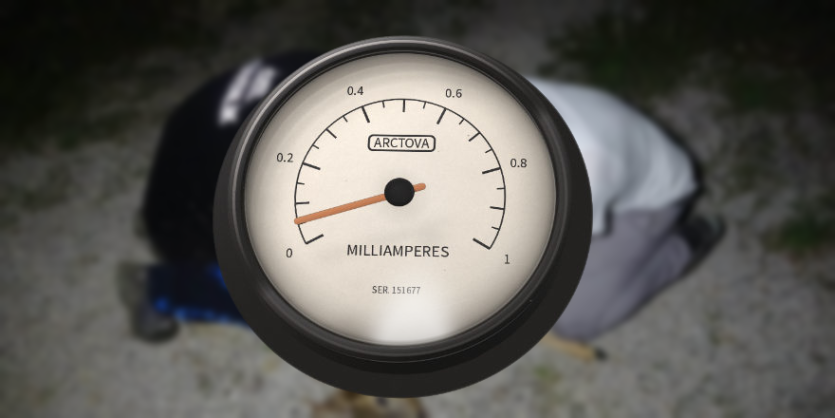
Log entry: 0.05; mA
